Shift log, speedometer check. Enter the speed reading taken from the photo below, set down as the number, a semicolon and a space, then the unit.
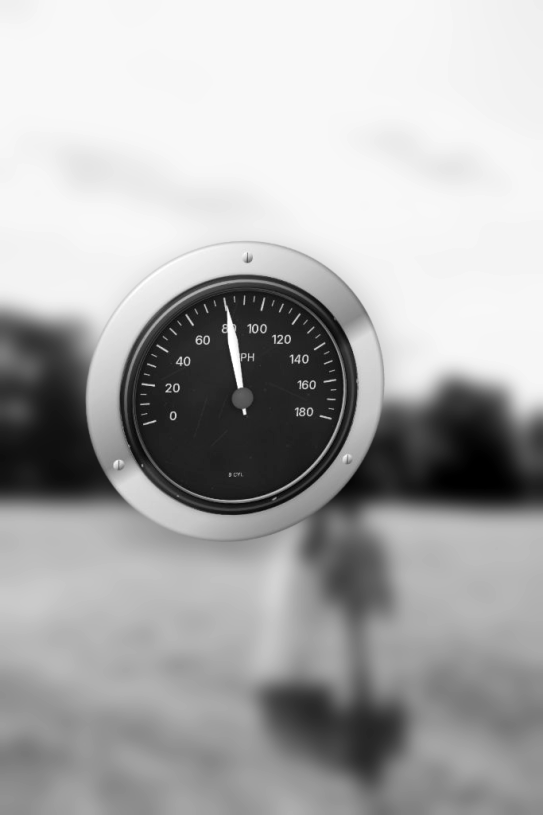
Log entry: 80; mph
